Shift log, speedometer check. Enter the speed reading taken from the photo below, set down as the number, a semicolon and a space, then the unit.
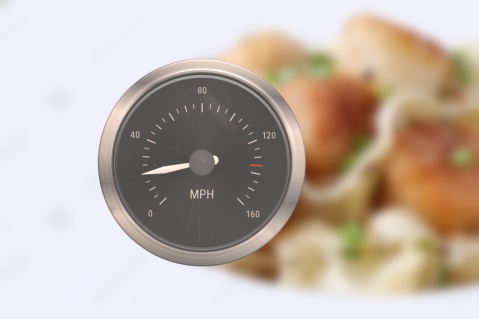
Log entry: 20; mph
